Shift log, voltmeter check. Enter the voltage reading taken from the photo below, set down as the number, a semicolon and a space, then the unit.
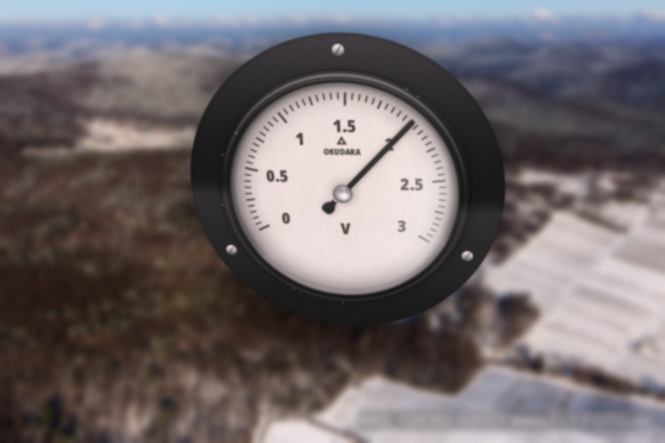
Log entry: 2; V
